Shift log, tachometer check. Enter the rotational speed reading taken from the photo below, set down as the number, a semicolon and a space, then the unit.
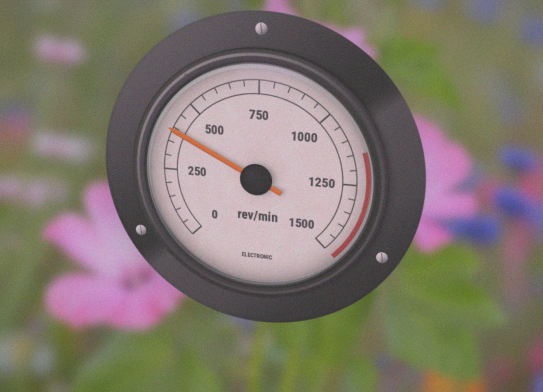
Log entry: 400; rpm
